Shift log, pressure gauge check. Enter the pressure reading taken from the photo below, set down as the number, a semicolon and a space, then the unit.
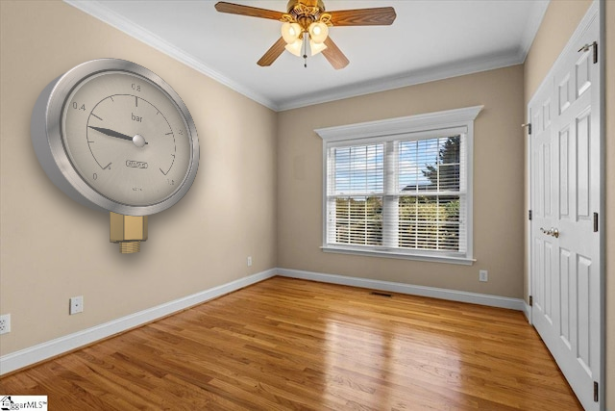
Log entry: 0.3; bar
